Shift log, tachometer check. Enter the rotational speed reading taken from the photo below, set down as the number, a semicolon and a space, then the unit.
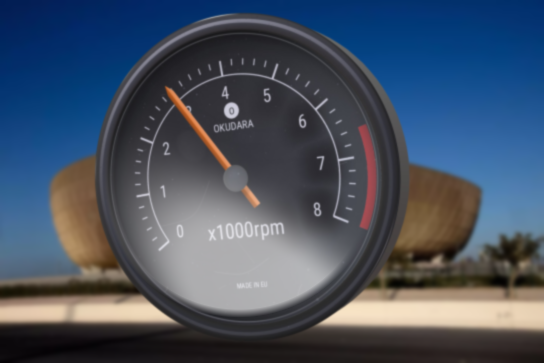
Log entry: 3000; rpm
